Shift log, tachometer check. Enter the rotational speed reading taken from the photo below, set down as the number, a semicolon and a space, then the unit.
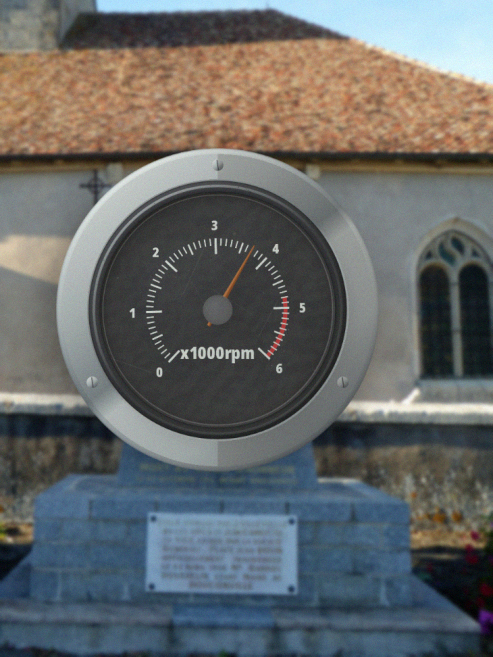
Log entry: 3700; rpm
